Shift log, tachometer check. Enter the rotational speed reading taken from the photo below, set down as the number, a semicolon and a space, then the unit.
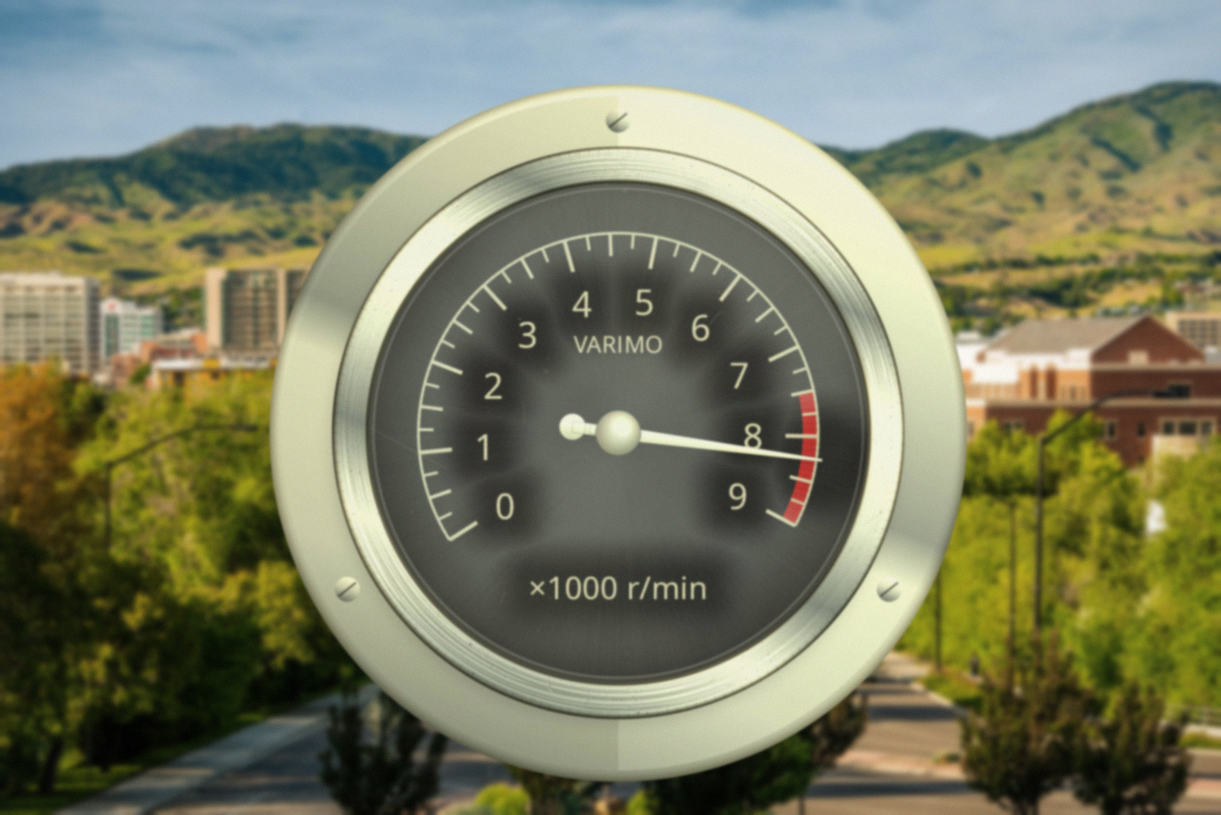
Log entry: 8250; rpm
